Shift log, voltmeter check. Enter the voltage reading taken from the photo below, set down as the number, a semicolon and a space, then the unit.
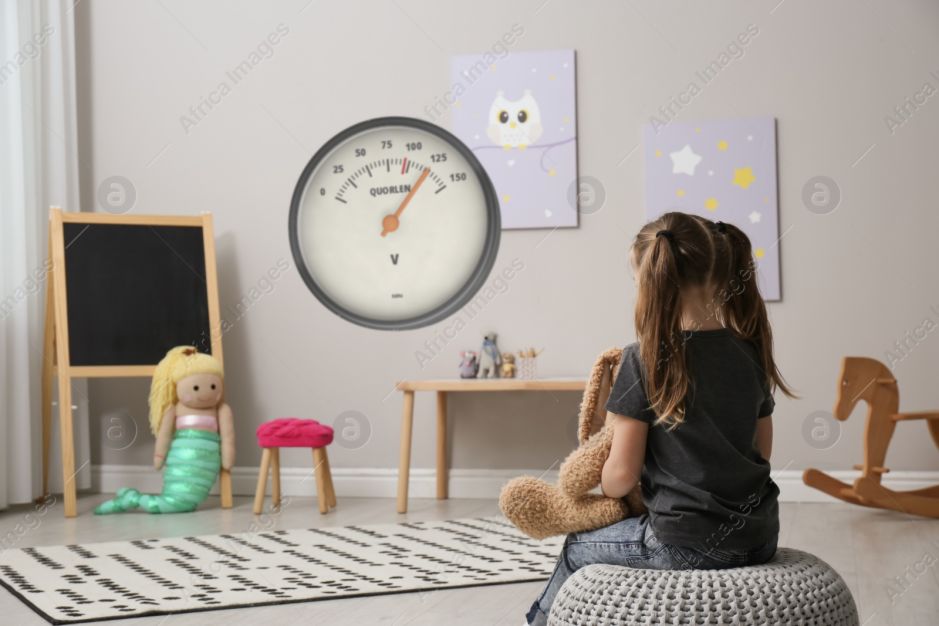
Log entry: 125; V
